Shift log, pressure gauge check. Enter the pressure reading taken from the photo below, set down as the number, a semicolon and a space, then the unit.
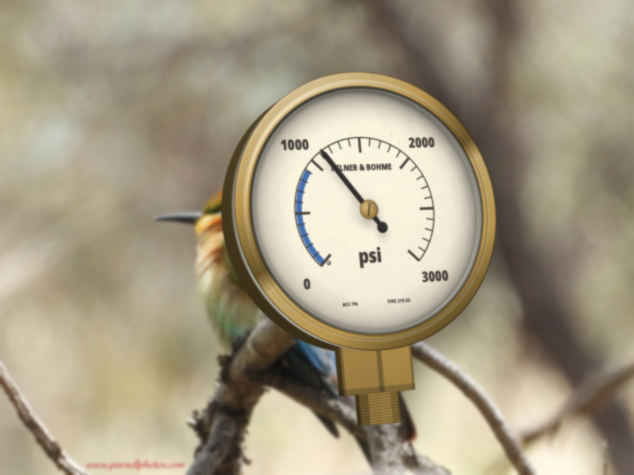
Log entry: 1100; psi
